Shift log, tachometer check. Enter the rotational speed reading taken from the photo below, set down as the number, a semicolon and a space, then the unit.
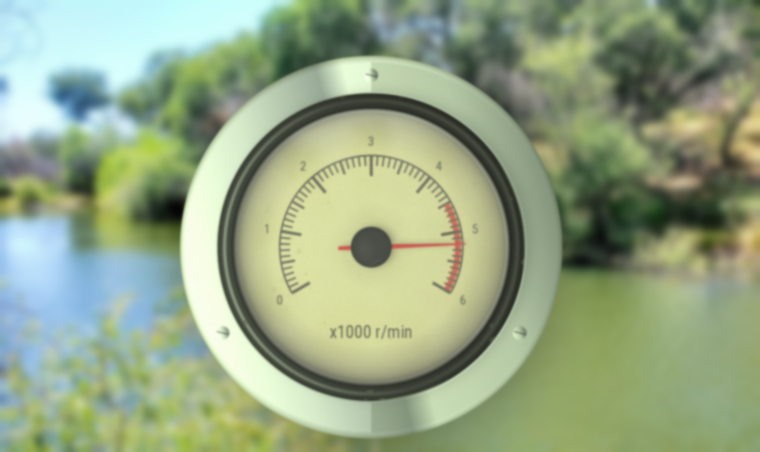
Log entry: 5200; rpm
